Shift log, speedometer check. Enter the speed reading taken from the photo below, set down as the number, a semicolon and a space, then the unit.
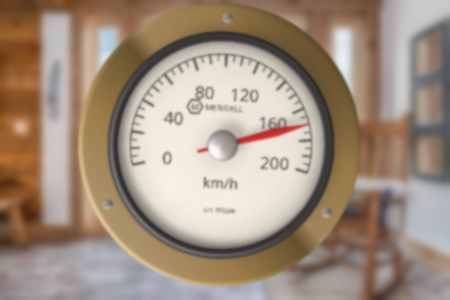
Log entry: 170; km/h
